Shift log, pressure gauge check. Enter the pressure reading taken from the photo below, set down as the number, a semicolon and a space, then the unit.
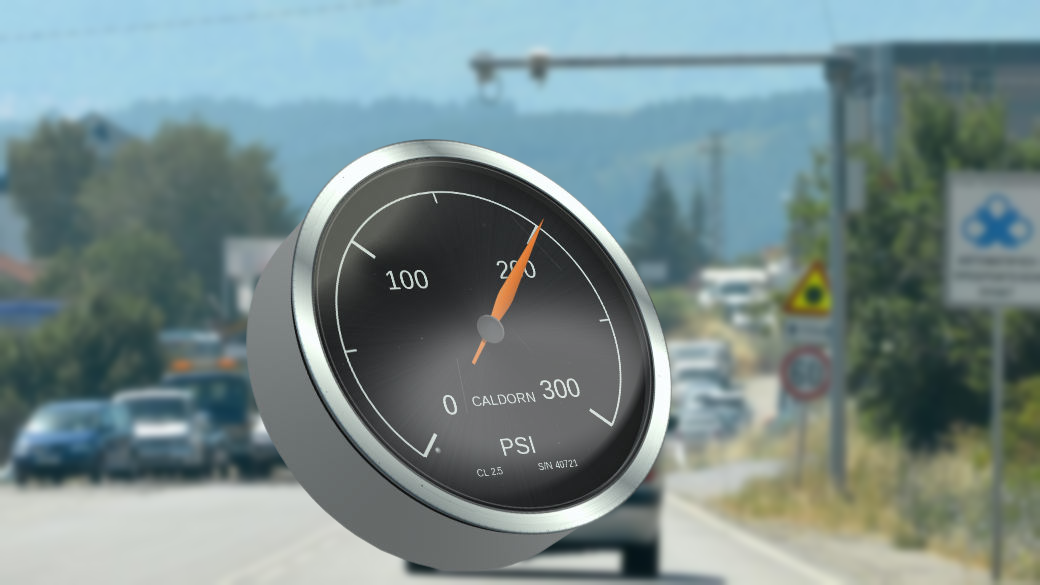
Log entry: 200; psi
